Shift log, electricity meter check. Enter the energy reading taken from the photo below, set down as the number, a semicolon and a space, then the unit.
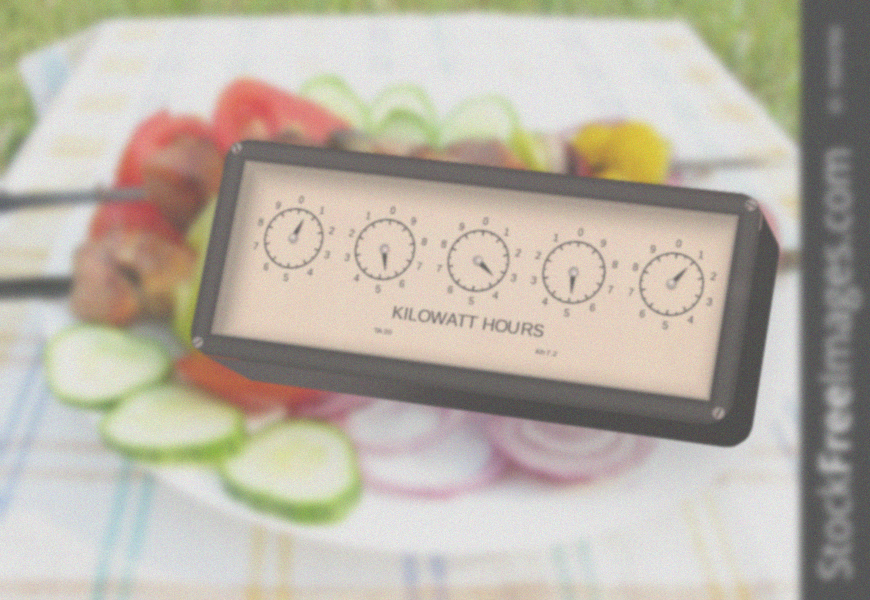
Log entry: 5351; kWh
